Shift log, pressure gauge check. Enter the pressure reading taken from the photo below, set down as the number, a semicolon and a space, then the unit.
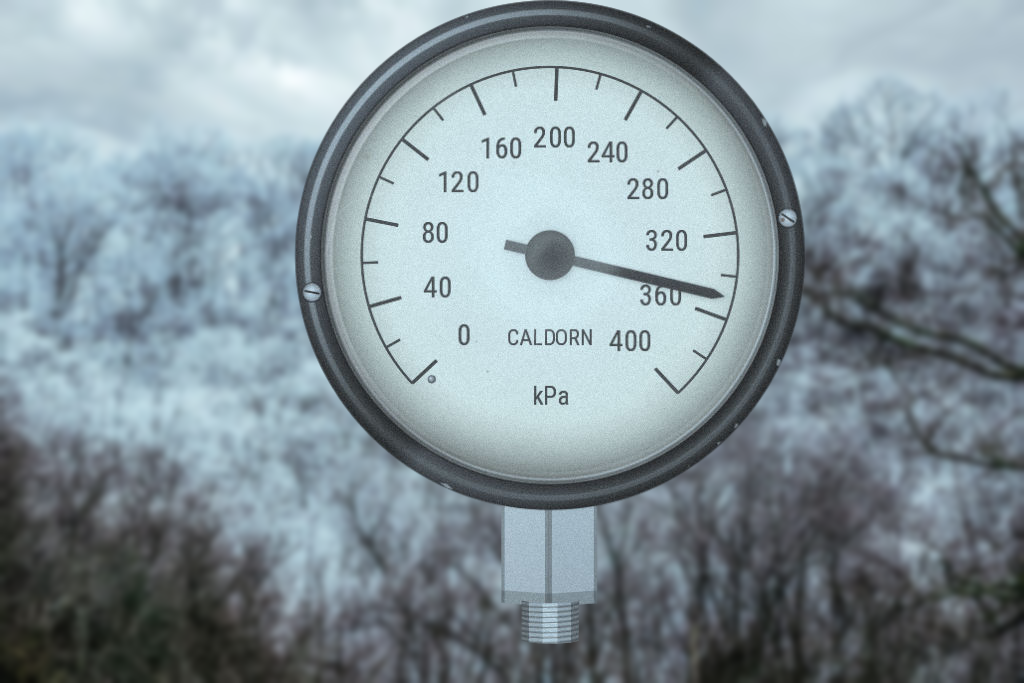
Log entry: 350; kPa
